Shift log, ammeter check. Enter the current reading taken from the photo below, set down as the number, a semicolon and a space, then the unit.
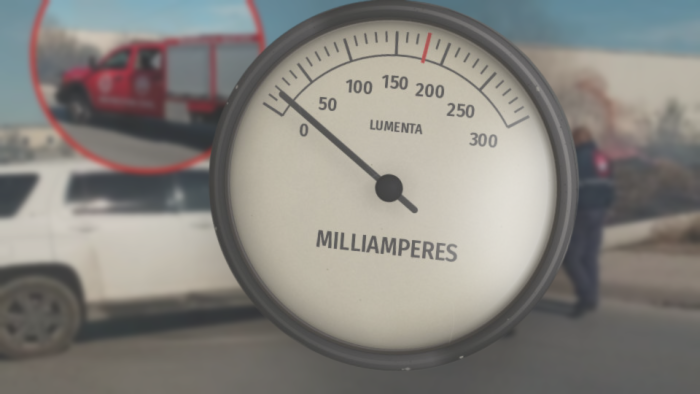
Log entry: 20; mA
